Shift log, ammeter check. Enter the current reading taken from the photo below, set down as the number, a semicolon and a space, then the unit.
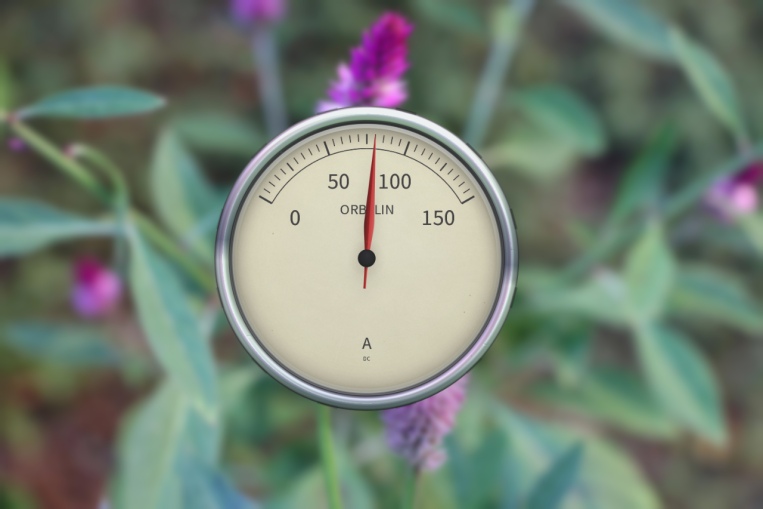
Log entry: 80; A
